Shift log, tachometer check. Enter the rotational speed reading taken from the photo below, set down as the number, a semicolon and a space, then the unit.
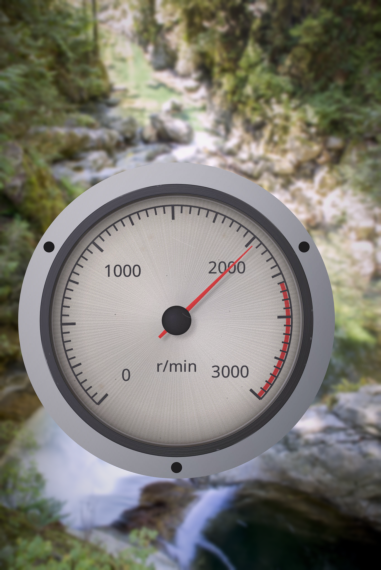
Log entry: 2025; rpm
